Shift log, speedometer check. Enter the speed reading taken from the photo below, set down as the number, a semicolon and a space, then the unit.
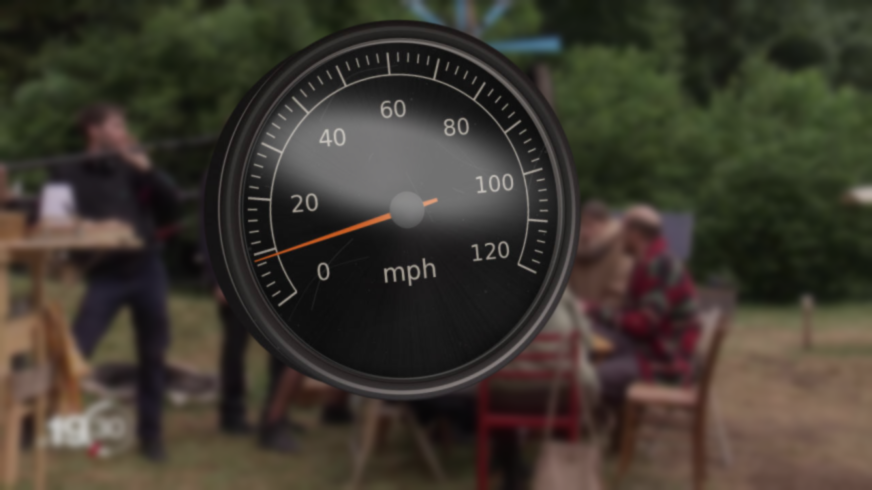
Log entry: 9; mph
